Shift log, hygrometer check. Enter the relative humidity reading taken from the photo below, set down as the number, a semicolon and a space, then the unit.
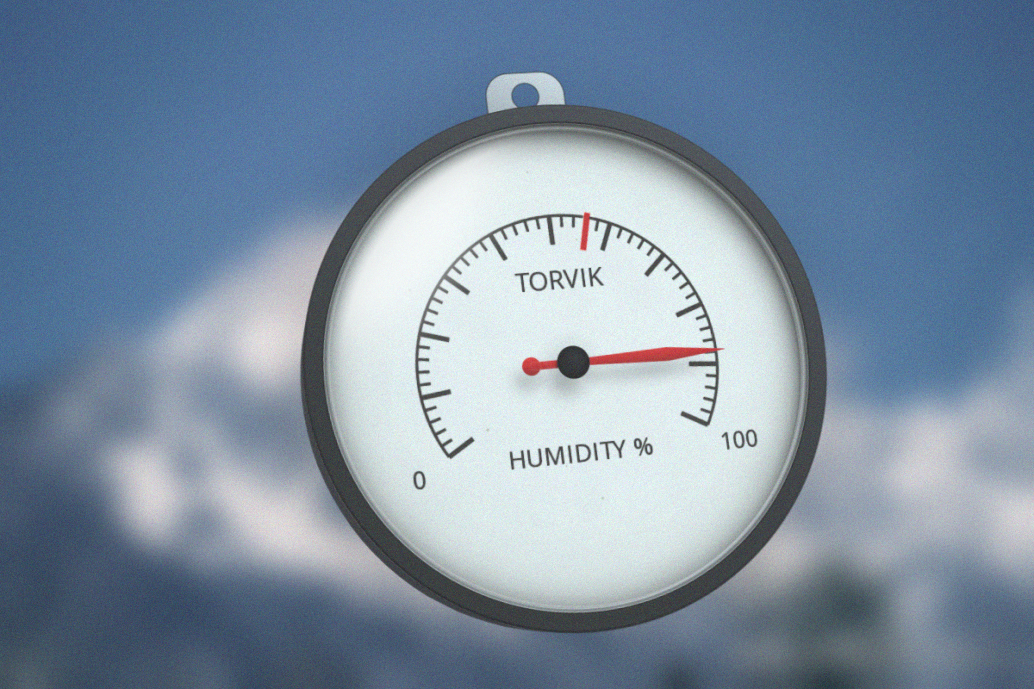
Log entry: 88; %
